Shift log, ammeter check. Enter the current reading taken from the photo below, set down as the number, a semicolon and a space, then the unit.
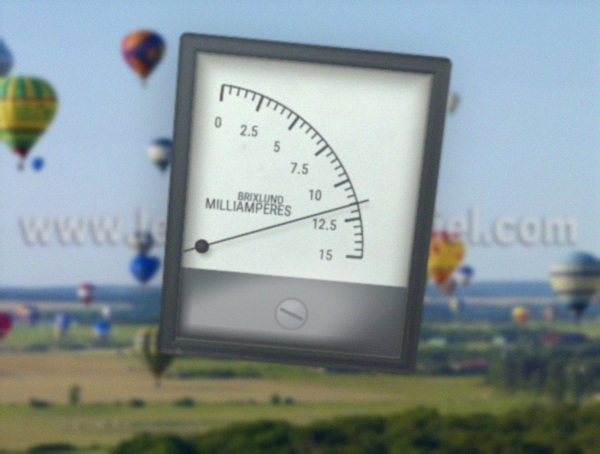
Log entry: 11.5; mA
